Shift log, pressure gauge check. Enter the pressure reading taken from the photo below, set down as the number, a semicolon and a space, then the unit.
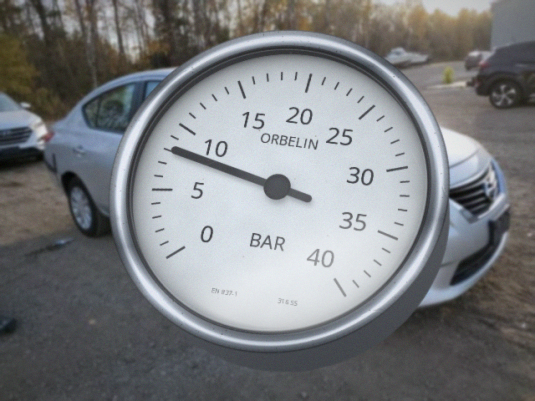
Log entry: 8; bar
